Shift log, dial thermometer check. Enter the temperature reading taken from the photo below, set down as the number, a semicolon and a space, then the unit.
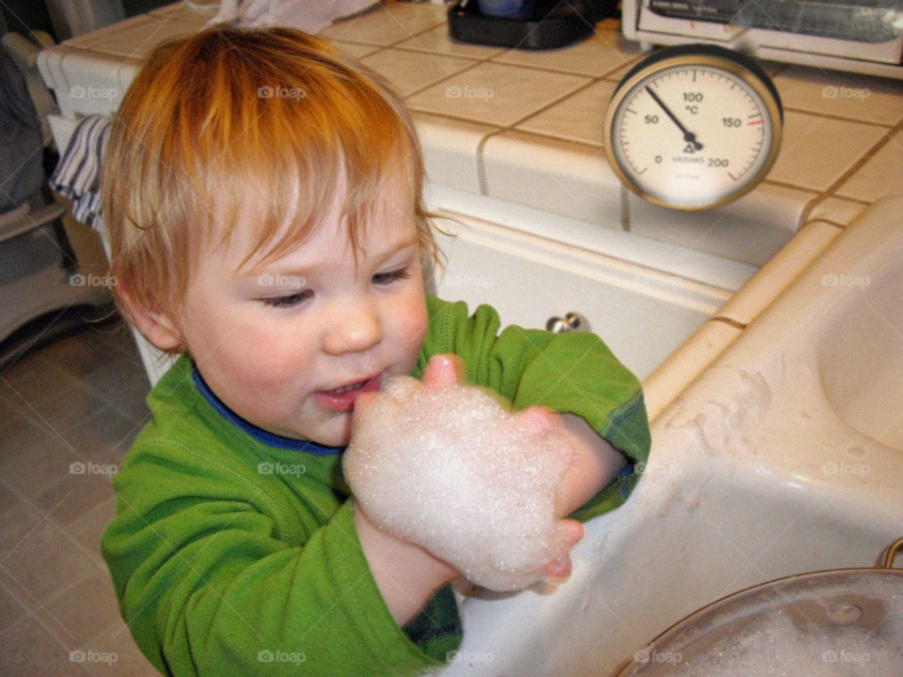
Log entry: 70; °C
